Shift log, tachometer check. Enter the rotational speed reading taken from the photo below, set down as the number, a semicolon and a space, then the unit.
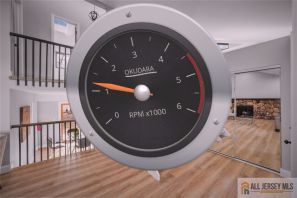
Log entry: 1250; rpm
